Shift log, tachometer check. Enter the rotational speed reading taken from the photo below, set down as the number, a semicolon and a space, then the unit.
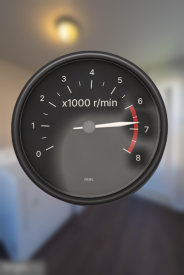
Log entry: 6750; rpm
